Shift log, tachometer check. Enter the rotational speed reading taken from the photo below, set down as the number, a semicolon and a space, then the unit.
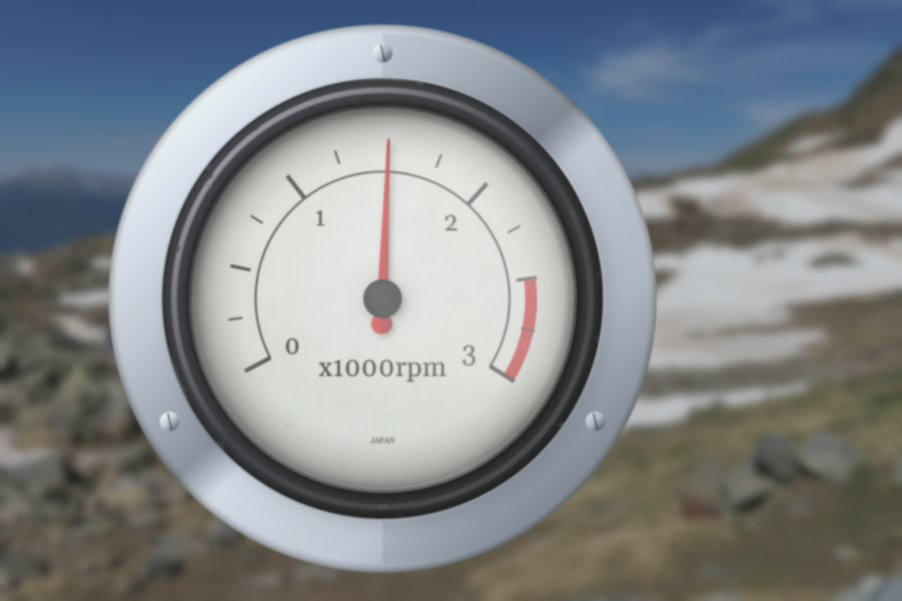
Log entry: 1500; rpm
